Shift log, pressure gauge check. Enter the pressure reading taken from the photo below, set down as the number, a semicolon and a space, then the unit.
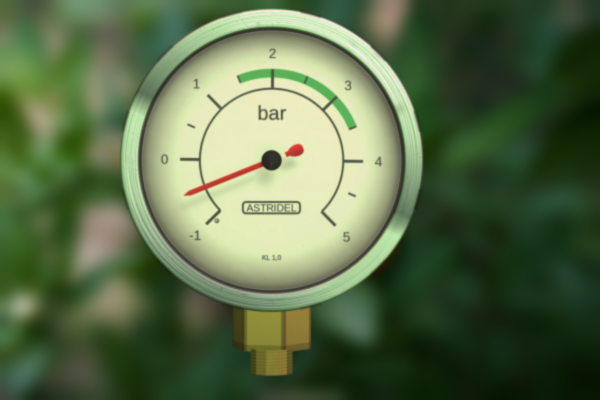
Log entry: -0.5; bar
